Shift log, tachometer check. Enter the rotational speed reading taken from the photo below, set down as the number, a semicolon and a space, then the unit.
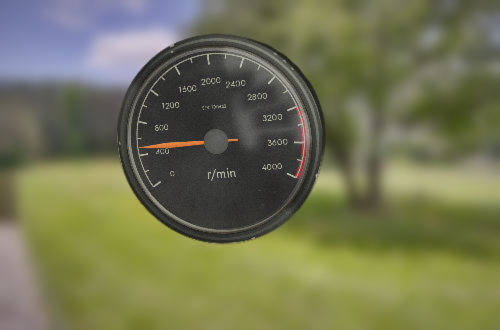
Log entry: 500; rpm
